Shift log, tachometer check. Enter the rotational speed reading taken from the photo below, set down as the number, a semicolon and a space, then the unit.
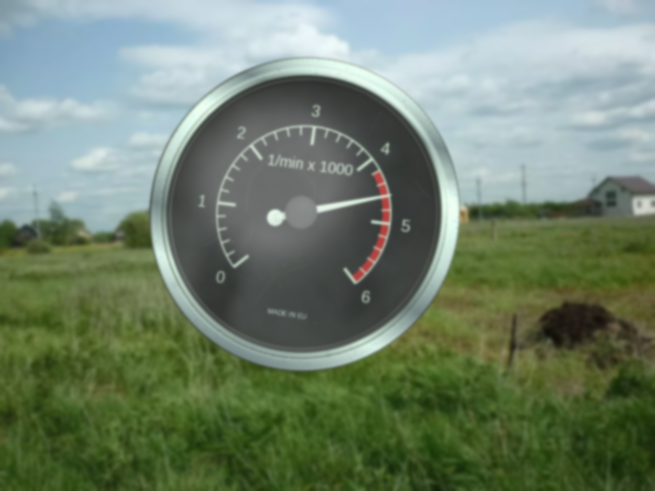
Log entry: 4600; rpm
